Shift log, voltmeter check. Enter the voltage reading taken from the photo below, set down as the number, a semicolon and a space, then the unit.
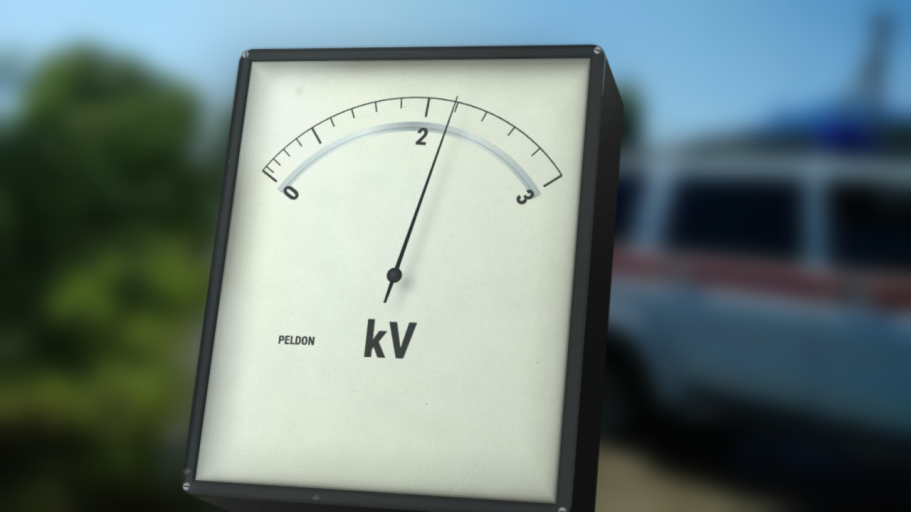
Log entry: 2.2; kV
